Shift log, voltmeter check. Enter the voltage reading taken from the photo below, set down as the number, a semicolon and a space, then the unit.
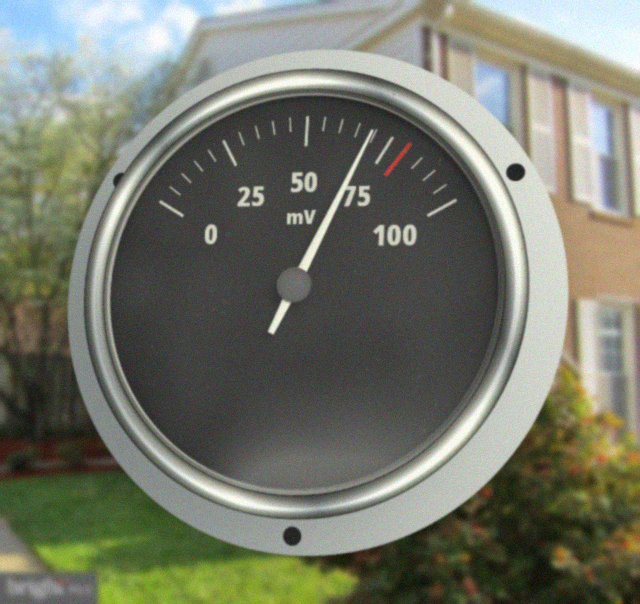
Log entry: 70; mV
